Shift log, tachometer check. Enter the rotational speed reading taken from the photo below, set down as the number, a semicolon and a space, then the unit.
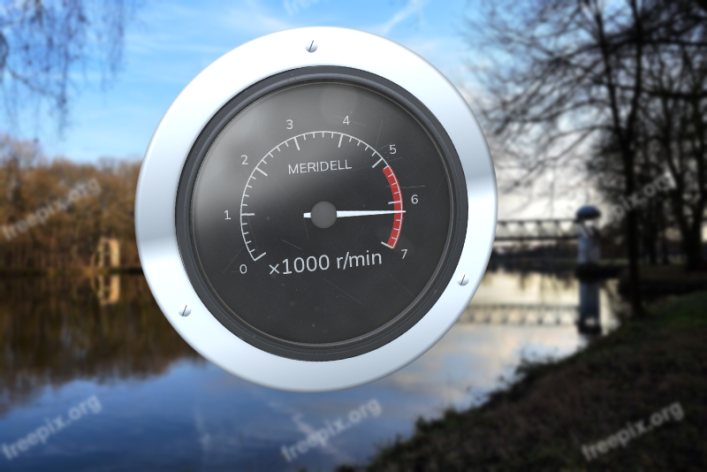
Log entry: 6200; rpm
